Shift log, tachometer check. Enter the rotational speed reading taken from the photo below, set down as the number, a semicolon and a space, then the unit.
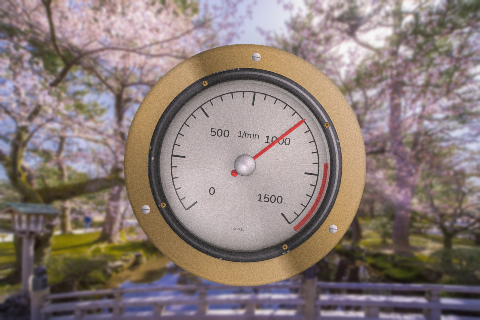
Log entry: 1000; rpm
